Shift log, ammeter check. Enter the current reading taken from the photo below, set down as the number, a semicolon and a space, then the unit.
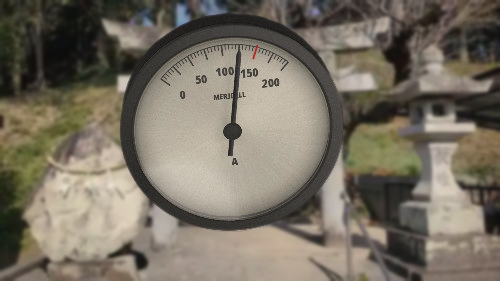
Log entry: 125; A
